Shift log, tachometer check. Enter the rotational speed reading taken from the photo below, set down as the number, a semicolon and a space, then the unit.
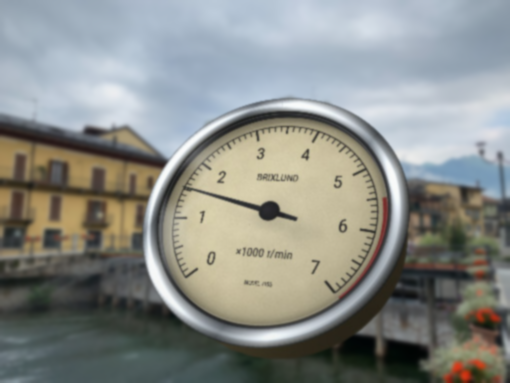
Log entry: 1500; rpm
